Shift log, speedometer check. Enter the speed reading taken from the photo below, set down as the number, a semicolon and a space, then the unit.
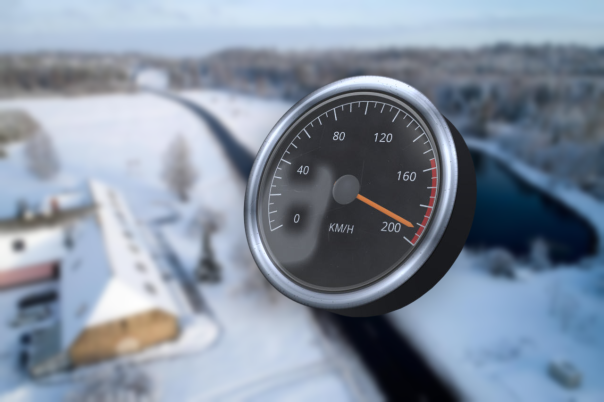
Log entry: 192.5; km/h
